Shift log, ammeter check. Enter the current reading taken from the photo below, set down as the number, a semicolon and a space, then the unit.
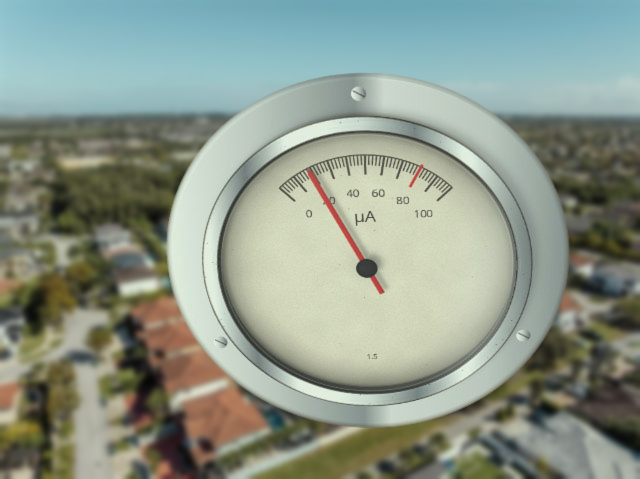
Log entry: 20; µA
